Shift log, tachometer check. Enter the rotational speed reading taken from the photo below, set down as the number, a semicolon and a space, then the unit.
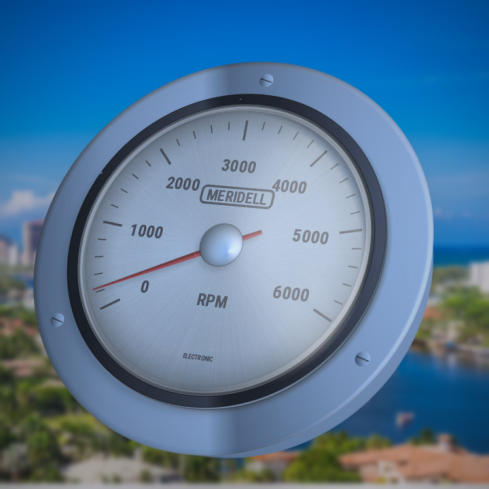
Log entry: 200; rpm
